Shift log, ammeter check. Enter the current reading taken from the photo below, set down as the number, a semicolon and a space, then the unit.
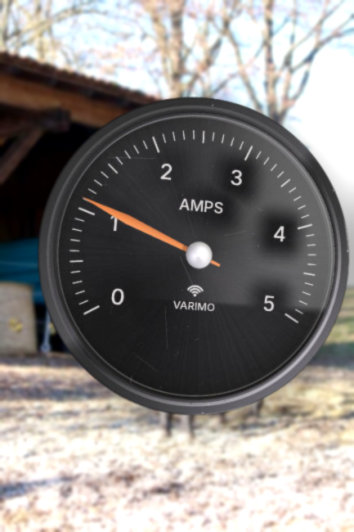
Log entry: 1.1; A
